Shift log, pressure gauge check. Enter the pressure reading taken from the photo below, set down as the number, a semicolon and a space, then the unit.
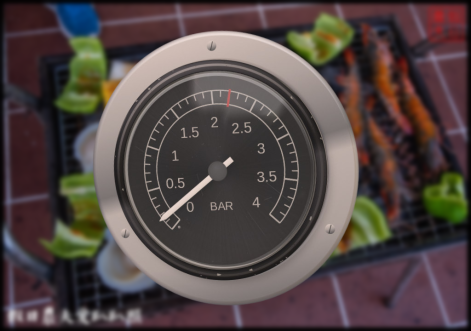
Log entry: 0.15; bar
